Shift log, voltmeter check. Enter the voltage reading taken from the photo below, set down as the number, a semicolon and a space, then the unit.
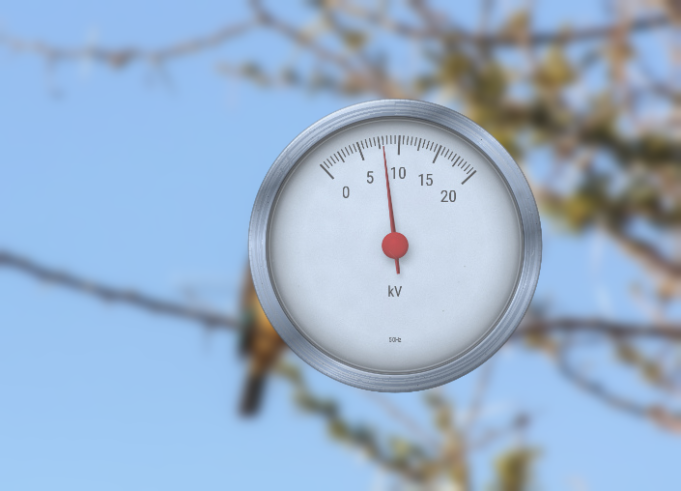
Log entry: 8; kV
